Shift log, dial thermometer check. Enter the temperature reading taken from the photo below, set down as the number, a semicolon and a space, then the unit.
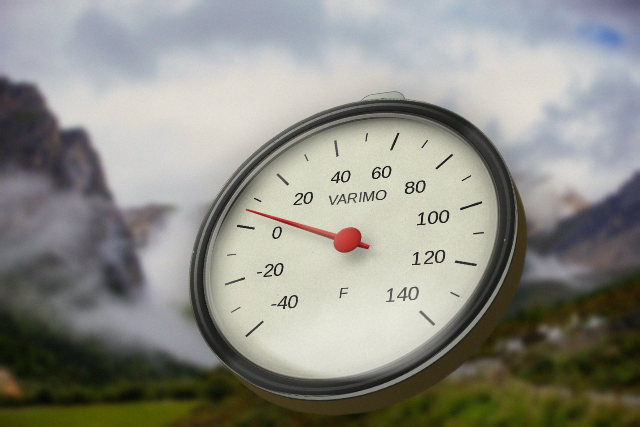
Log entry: 5; °F
